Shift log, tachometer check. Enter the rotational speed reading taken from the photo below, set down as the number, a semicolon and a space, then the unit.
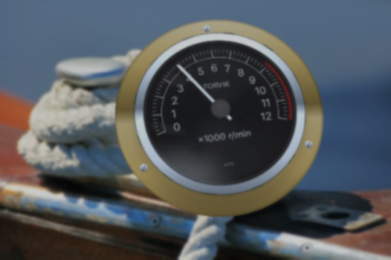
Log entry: 4000; rpm
